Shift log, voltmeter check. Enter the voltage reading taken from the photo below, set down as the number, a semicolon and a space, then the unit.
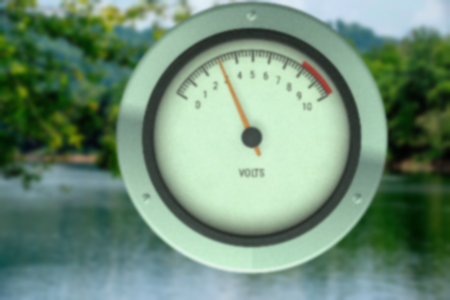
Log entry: 3; V
